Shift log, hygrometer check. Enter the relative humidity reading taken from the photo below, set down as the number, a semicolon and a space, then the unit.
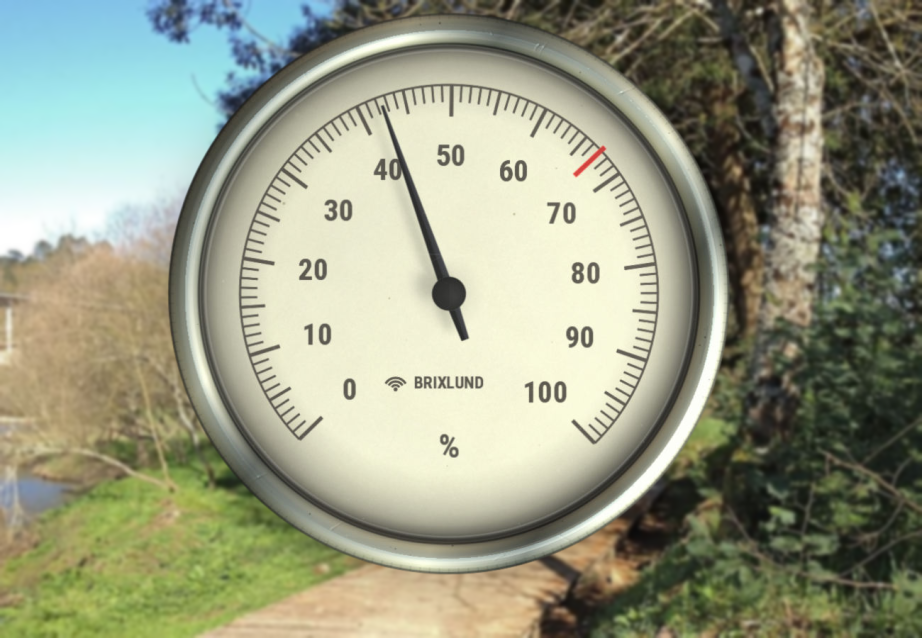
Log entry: 42.5; %
